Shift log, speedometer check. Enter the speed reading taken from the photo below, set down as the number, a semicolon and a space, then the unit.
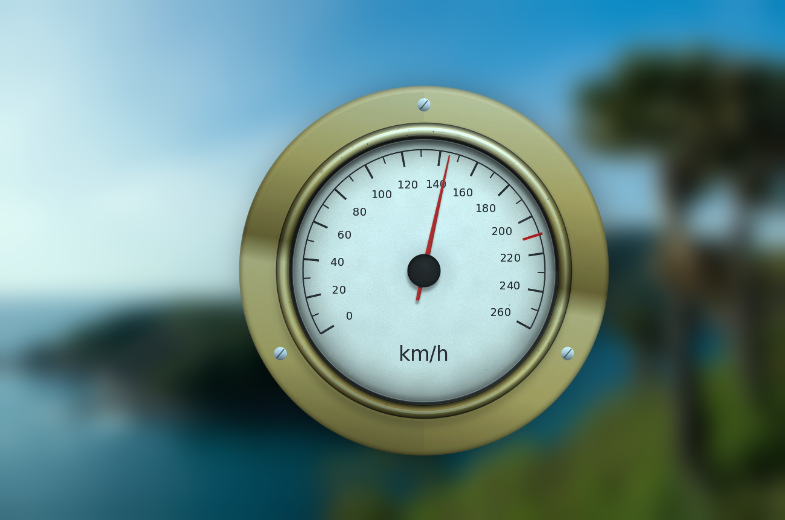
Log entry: 145; km/h
